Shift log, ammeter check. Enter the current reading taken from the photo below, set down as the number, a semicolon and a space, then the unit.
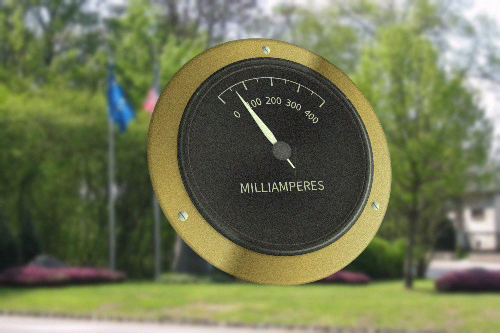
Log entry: 50; mA
